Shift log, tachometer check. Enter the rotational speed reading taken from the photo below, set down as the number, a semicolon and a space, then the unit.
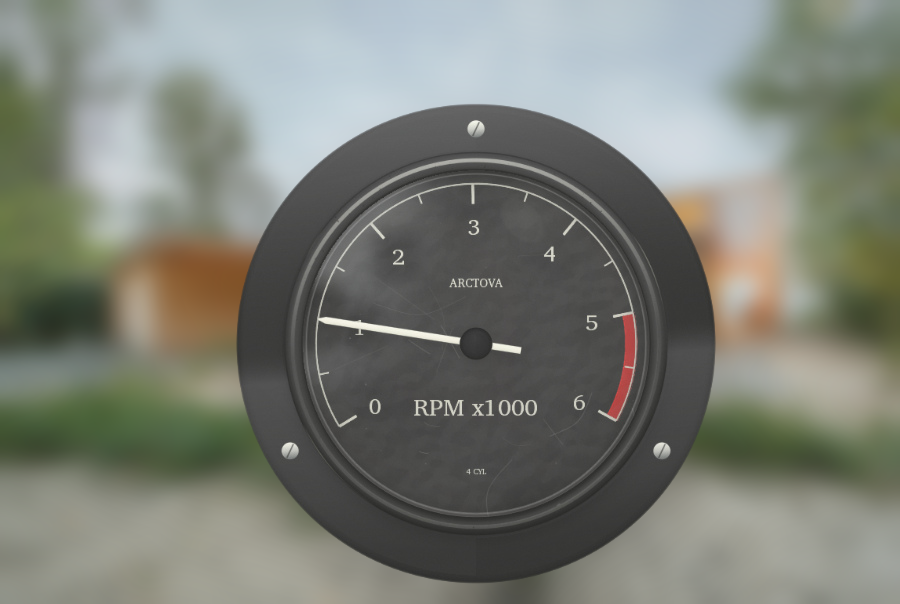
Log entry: 1000; rpm
